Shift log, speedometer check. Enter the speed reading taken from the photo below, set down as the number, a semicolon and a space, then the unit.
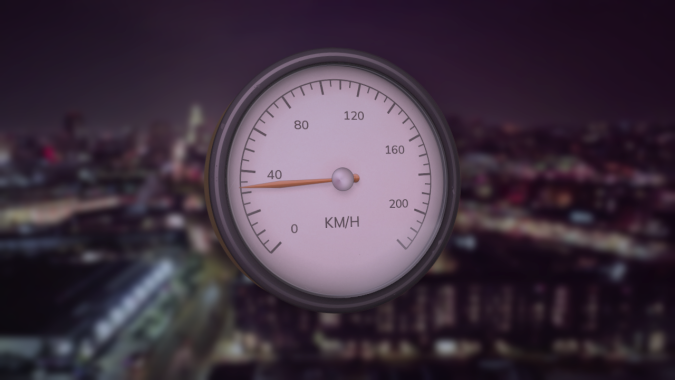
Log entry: 32.5; km/h
